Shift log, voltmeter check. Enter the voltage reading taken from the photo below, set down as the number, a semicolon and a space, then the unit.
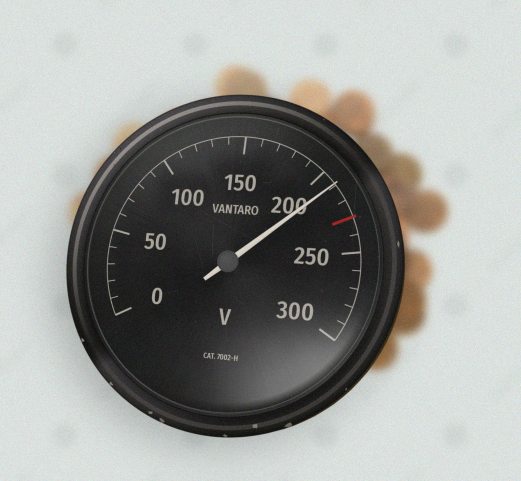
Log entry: 210; V
